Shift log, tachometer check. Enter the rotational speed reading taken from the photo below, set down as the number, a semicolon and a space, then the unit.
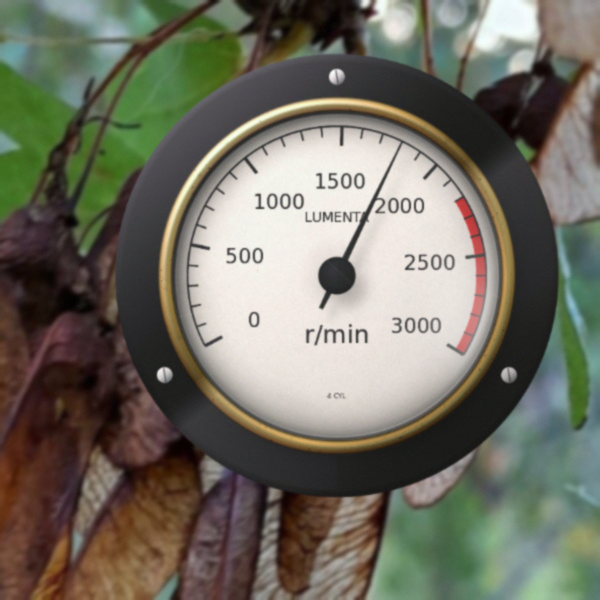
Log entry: 1800; rpm
